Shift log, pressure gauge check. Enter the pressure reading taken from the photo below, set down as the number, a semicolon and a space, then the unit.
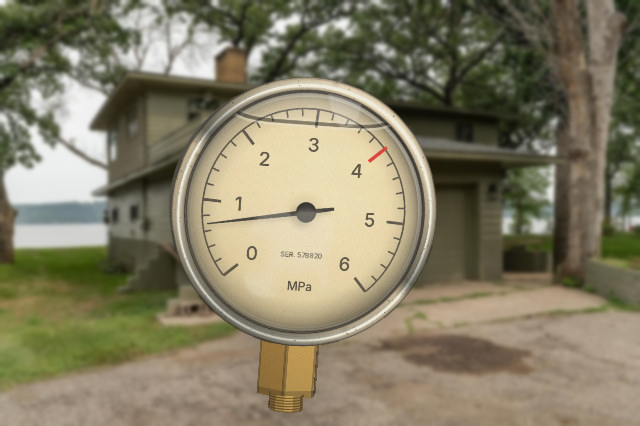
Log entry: 0.7; MPa
